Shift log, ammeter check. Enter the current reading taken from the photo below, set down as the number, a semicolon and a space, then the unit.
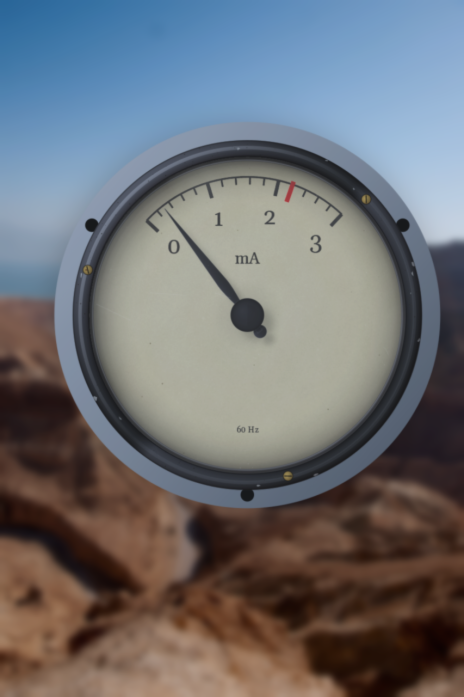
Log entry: 0.3; mA
